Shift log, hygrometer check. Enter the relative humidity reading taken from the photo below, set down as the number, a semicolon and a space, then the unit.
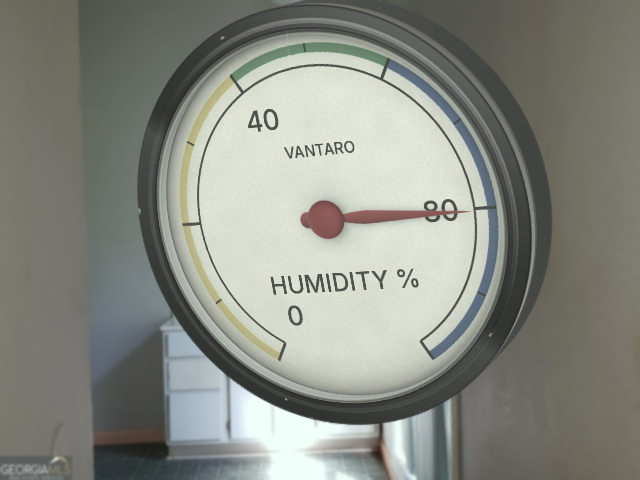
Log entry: 80; %
